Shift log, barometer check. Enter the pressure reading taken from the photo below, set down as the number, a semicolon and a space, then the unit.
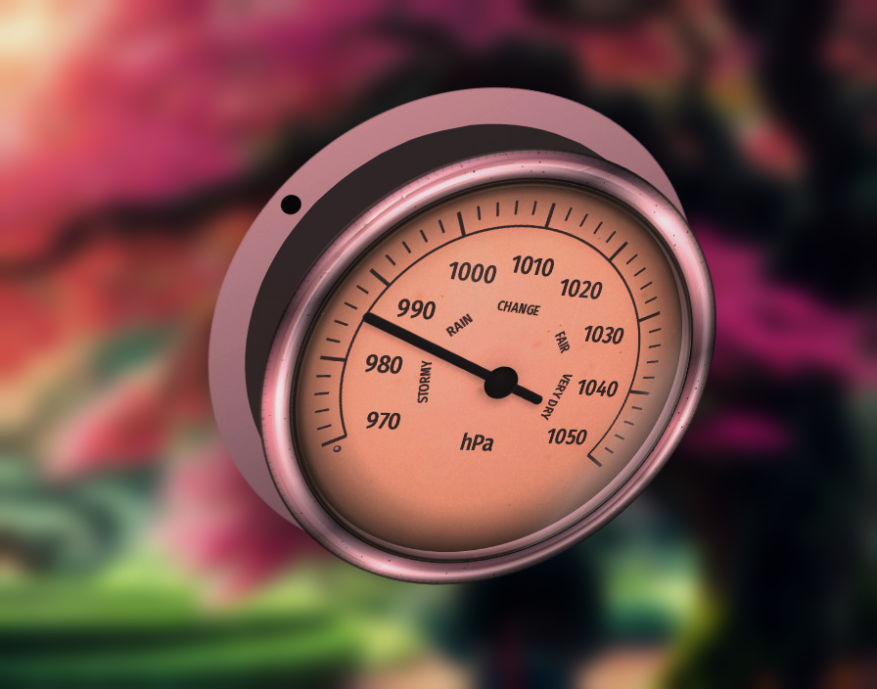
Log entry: 986; hPa
